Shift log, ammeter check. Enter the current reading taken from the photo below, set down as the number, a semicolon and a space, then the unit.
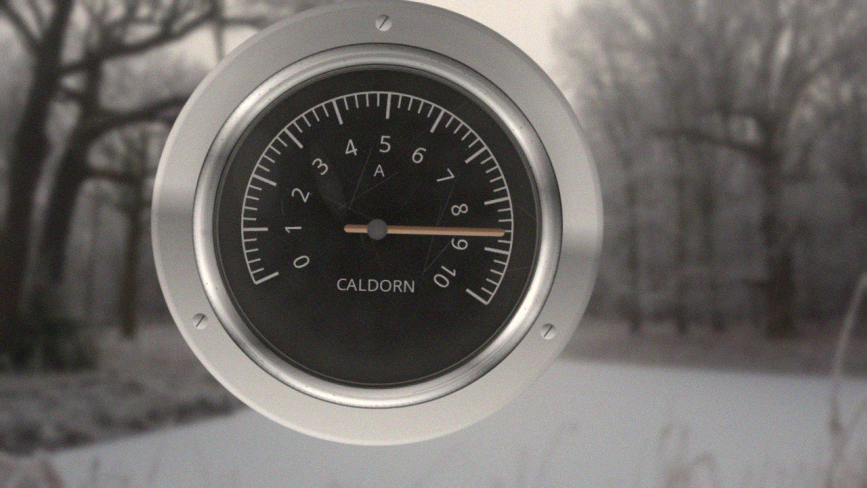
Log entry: 8.6; A
